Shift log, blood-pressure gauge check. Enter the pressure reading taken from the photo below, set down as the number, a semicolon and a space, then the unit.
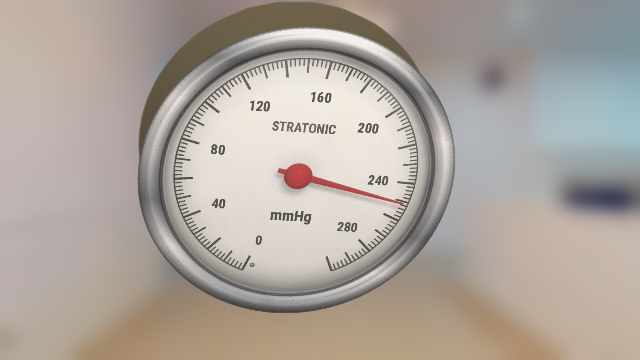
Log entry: 250; mmHg
